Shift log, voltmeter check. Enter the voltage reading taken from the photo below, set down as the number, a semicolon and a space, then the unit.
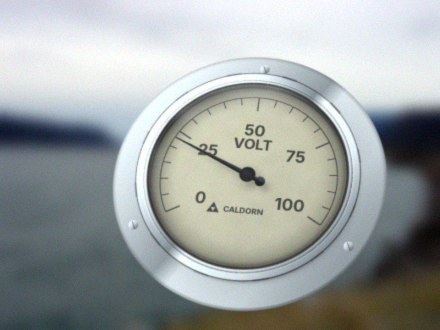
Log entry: 22.5; V
